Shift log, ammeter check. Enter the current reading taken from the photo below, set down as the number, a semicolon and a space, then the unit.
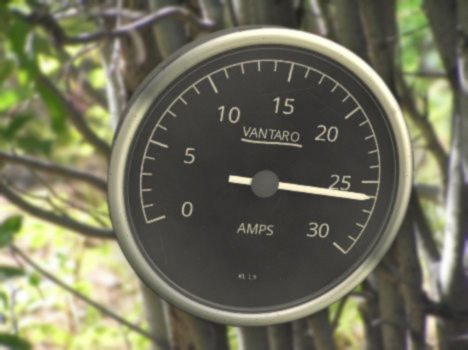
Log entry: 26; A
